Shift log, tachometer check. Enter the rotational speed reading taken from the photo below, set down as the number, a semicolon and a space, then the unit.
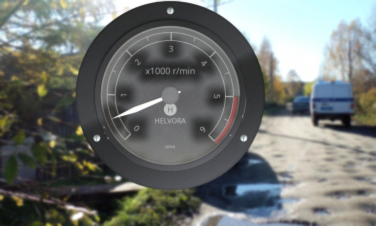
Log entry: 500; rpm
